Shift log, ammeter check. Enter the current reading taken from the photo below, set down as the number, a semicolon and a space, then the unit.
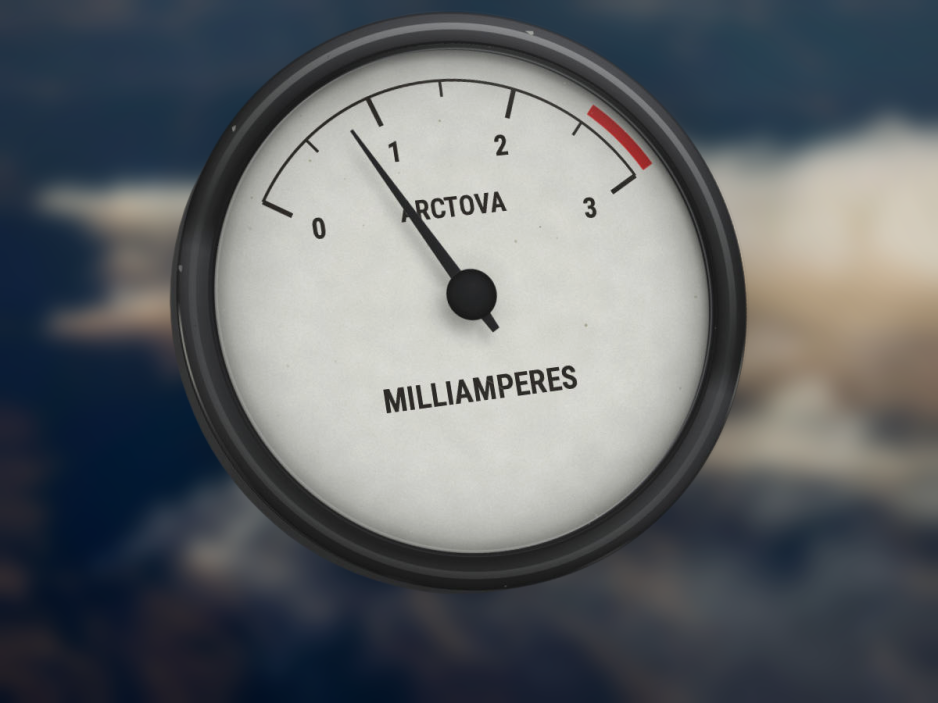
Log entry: 0.75; mA
